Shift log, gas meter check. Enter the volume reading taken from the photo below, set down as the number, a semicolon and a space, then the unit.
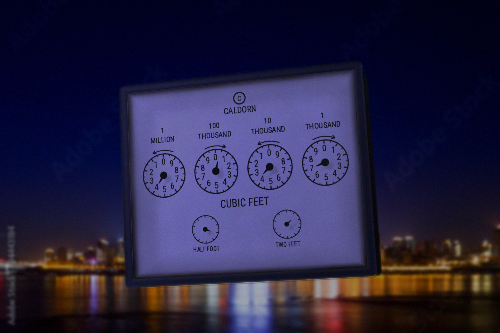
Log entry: 403700; ft³
